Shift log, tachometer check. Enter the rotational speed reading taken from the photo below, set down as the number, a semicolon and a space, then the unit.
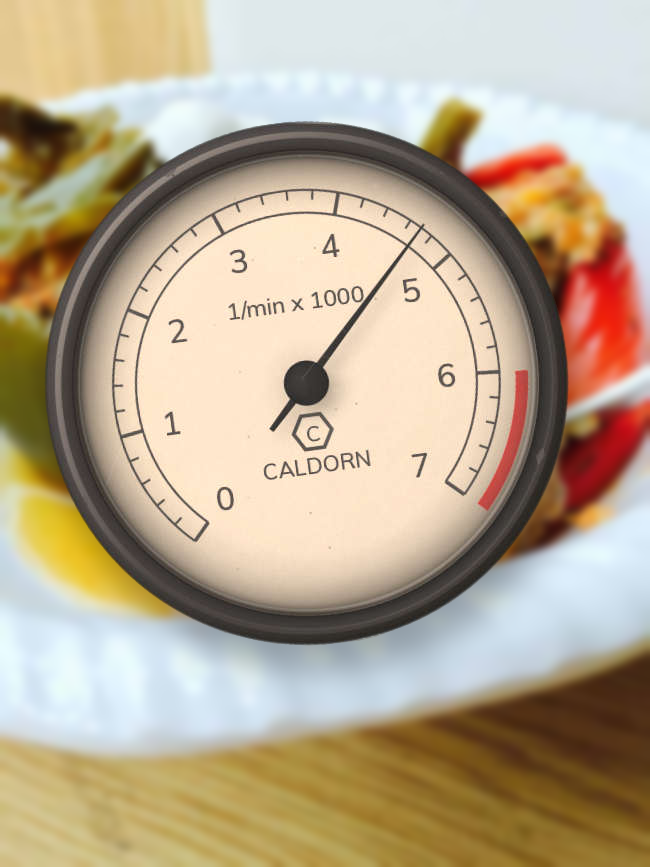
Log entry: 4700; rpm
